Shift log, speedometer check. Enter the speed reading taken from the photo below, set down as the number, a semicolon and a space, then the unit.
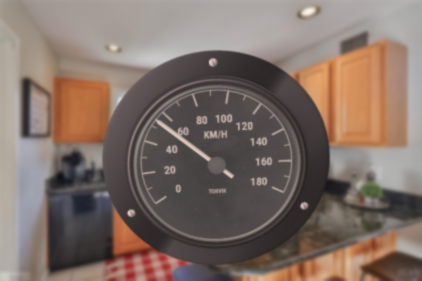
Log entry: 55; km/h
